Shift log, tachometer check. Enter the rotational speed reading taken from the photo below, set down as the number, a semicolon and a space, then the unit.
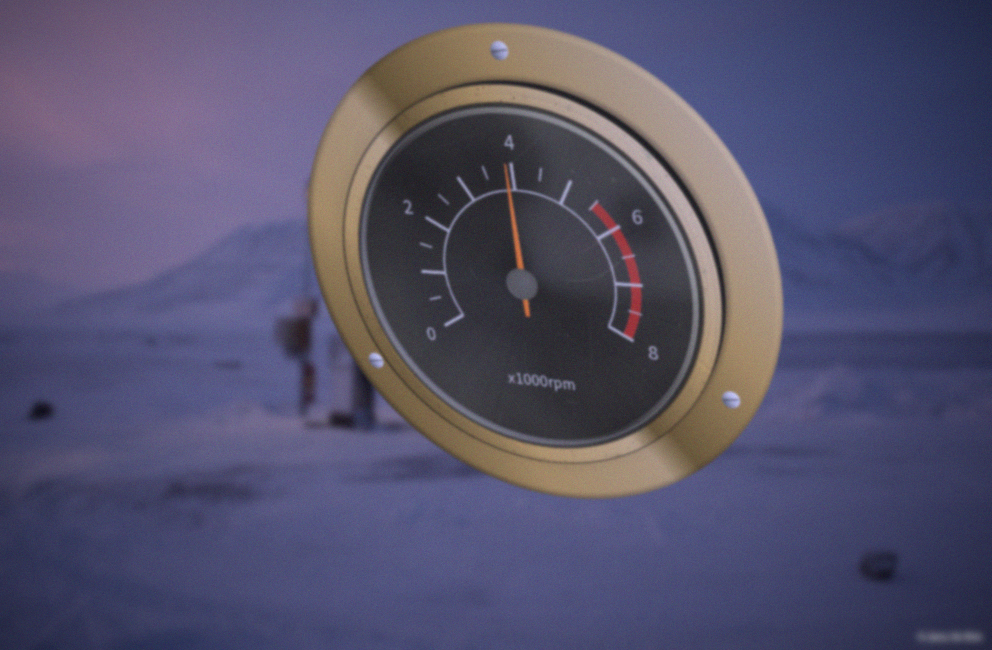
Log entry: 4000; rpm
